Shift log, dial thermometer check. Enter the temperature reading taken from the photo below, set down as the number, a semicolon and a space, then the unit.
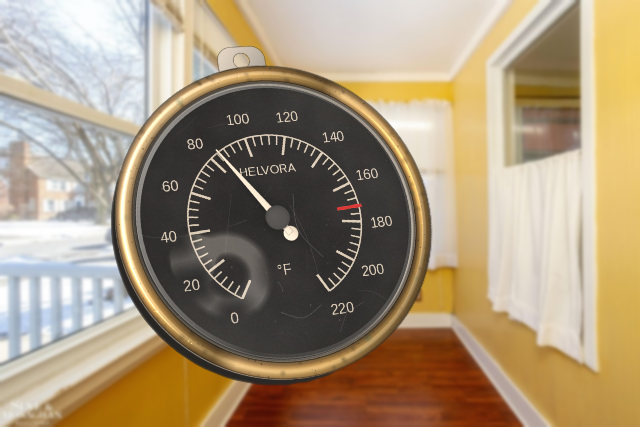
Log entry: 84; °F
